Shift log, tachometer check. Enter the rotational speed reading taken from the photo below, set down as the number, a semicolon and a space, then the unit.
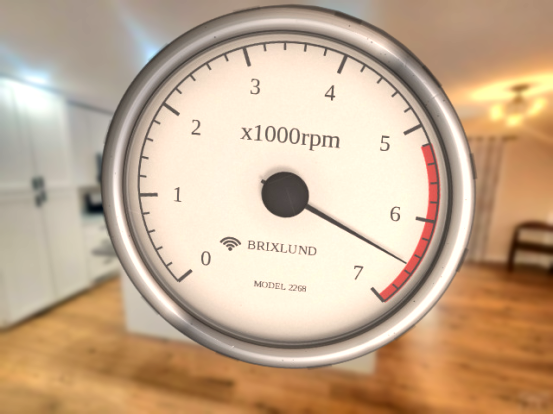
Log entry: 6500; rpm
